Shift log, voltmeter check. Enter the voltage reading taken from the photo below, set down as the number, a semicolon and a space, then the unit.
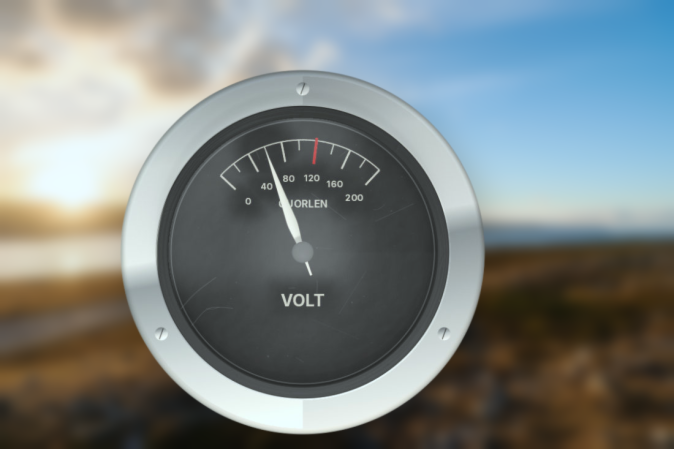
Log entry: 60; V
